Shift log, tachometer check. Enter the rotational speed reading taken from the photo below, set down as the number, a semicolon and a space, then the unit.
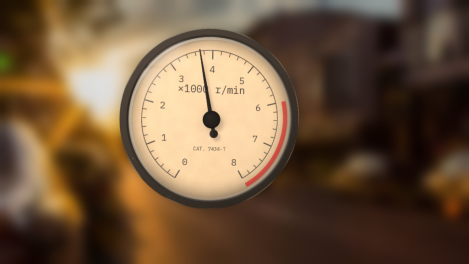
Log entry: 3700; rpm
